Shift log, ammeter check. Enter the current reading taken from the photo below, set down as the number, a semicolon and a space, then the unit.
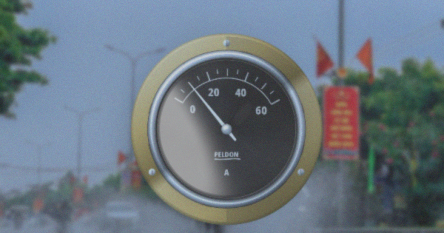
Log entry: 10; A
